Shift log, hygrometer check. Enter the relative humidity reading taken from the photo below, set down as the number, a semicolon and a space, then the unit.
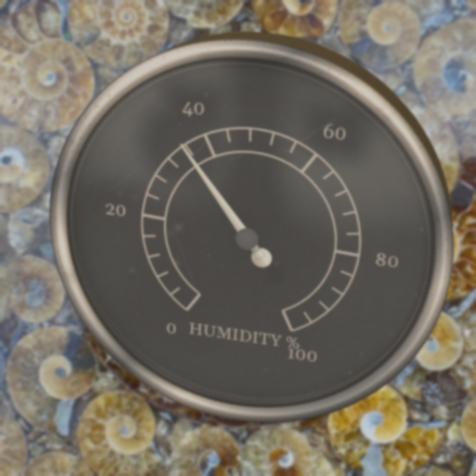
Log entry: 36; %
